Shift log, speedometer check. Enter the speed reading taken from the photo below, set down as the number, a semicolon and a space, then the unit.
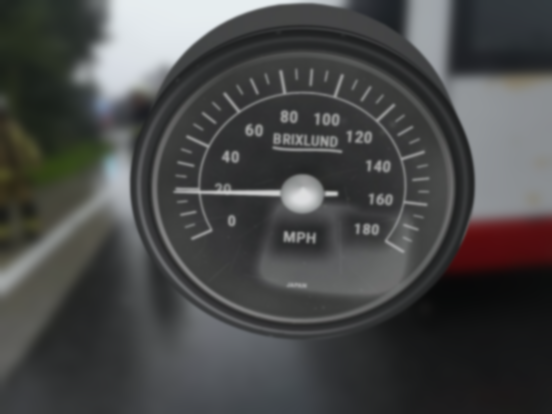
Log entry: 20; mph
